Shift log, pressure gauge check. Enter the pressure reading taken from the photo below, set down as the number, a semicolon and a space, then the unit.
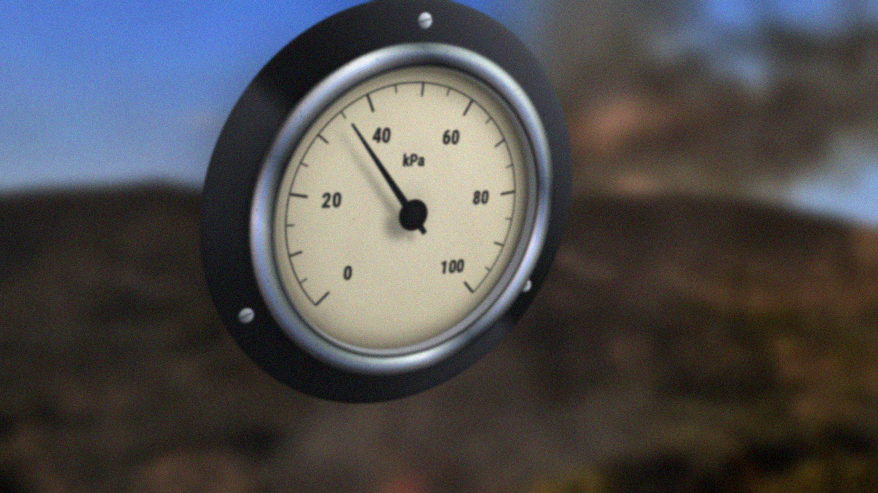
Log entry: 35; kPa
